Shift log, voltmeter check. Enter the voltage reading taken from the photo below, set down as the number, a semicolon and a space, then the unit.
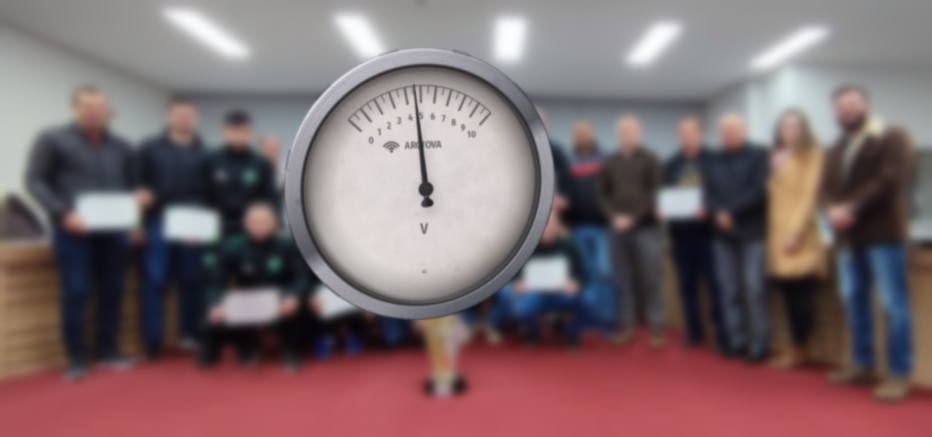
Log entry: 4.5; V
